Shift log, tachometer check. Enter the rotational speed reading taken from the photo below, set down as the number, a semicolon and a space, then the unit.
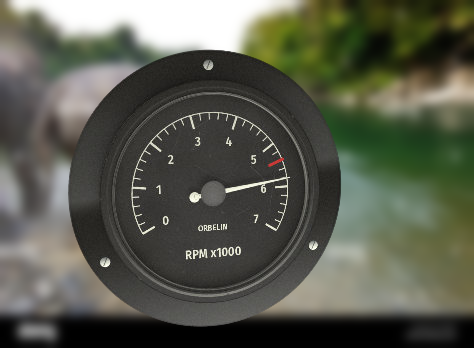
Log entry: 5800; rpm
